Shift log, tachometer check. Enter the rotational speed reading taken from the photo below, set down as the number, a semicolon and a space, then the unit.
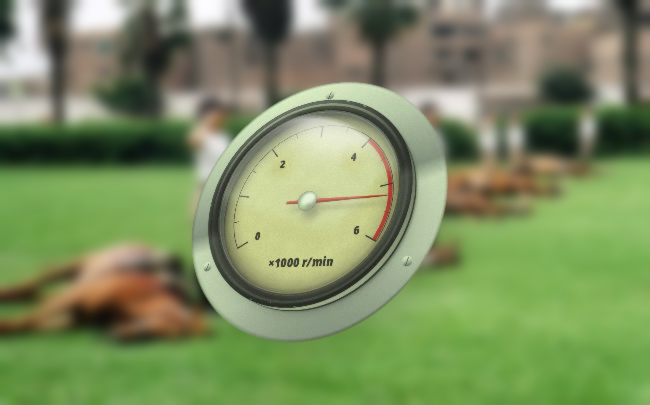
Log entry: 5250; rpm
